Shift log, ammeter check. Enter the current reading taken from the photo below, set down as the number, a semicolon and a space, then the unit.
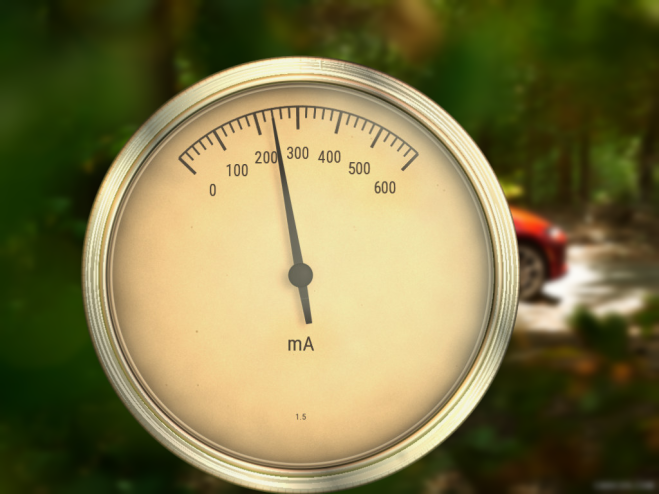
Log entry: 240; mA
